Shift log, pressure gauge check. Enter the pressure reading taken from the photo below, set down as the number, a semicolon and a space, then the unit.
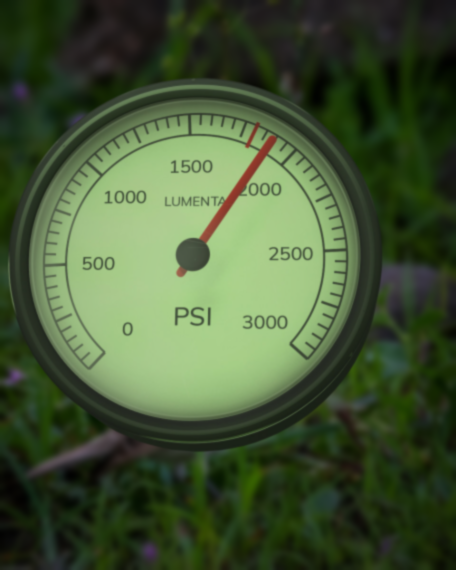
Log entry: 1900; psi
